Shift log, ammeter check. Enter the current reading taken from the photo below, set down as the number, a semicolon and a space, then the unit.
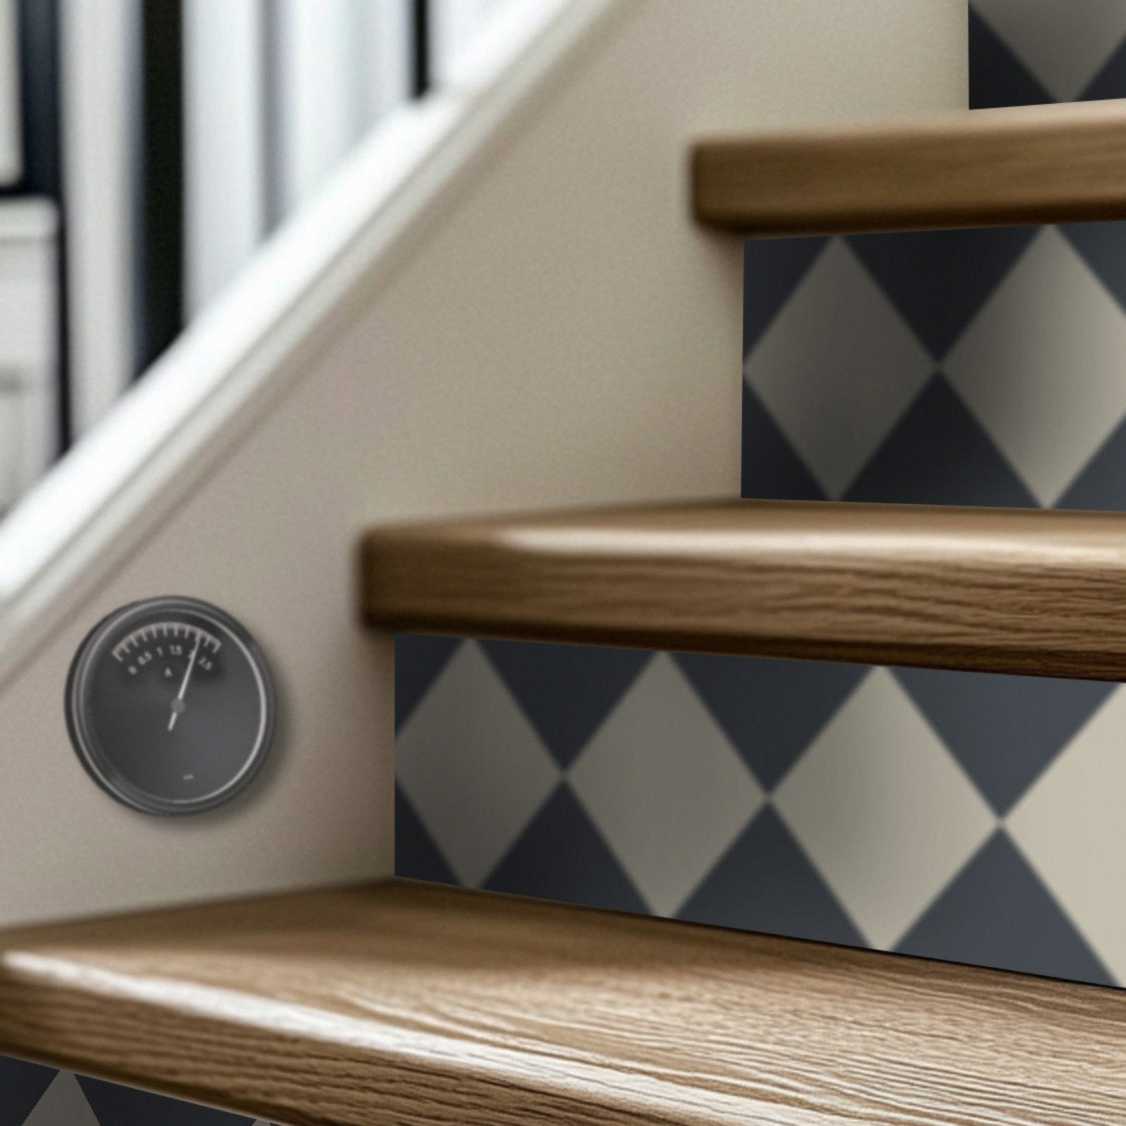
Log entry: 2; A
